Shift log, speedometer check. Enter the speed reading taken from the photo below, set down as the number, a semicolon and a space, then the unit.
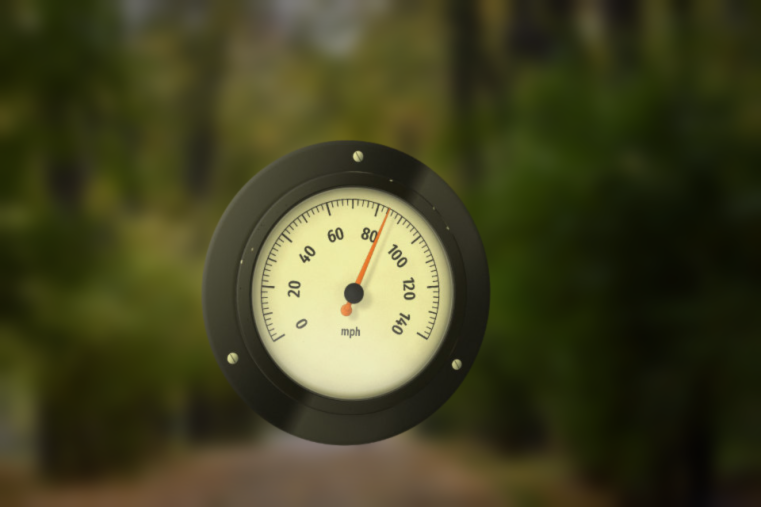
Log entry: 84; mph
